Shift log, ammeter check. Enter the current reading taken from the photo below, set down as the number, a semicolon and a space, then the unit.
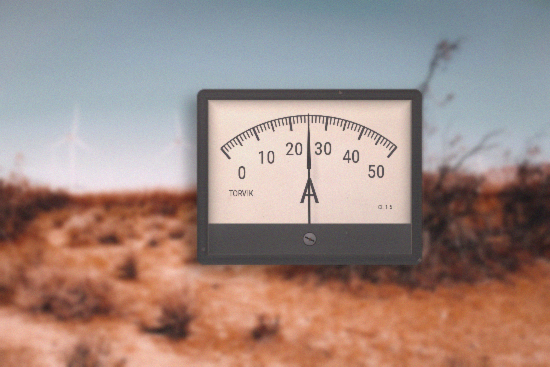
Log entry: 25; A
